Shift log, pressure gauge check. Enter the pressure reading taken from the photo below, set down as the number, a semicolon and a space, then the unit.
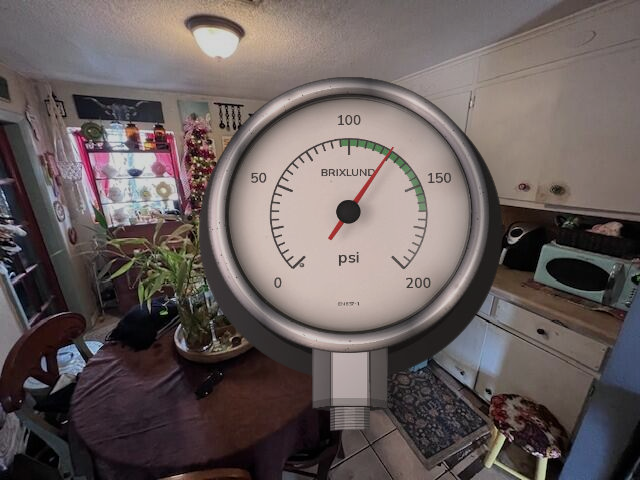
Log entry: 125; psi
